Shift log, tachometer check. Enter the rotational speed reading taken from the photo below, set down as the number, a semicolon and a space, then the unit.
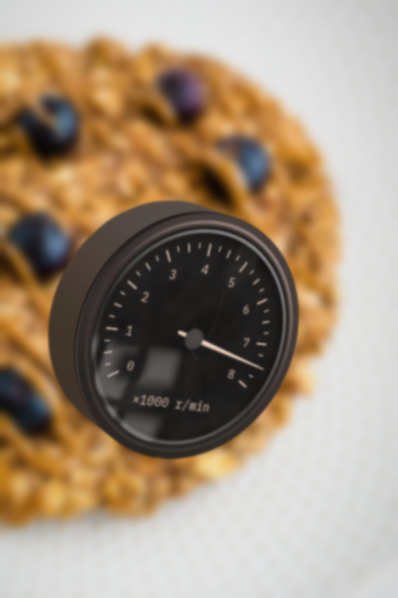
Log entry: 7500; rpm
